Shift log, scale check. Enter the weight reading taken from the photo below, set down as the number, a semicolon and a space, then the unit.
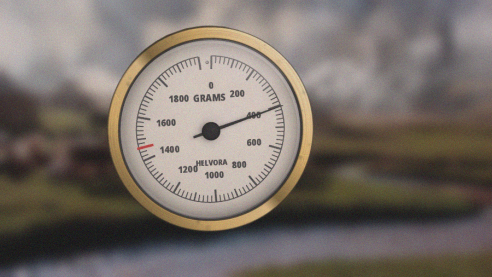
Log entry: 400; g
